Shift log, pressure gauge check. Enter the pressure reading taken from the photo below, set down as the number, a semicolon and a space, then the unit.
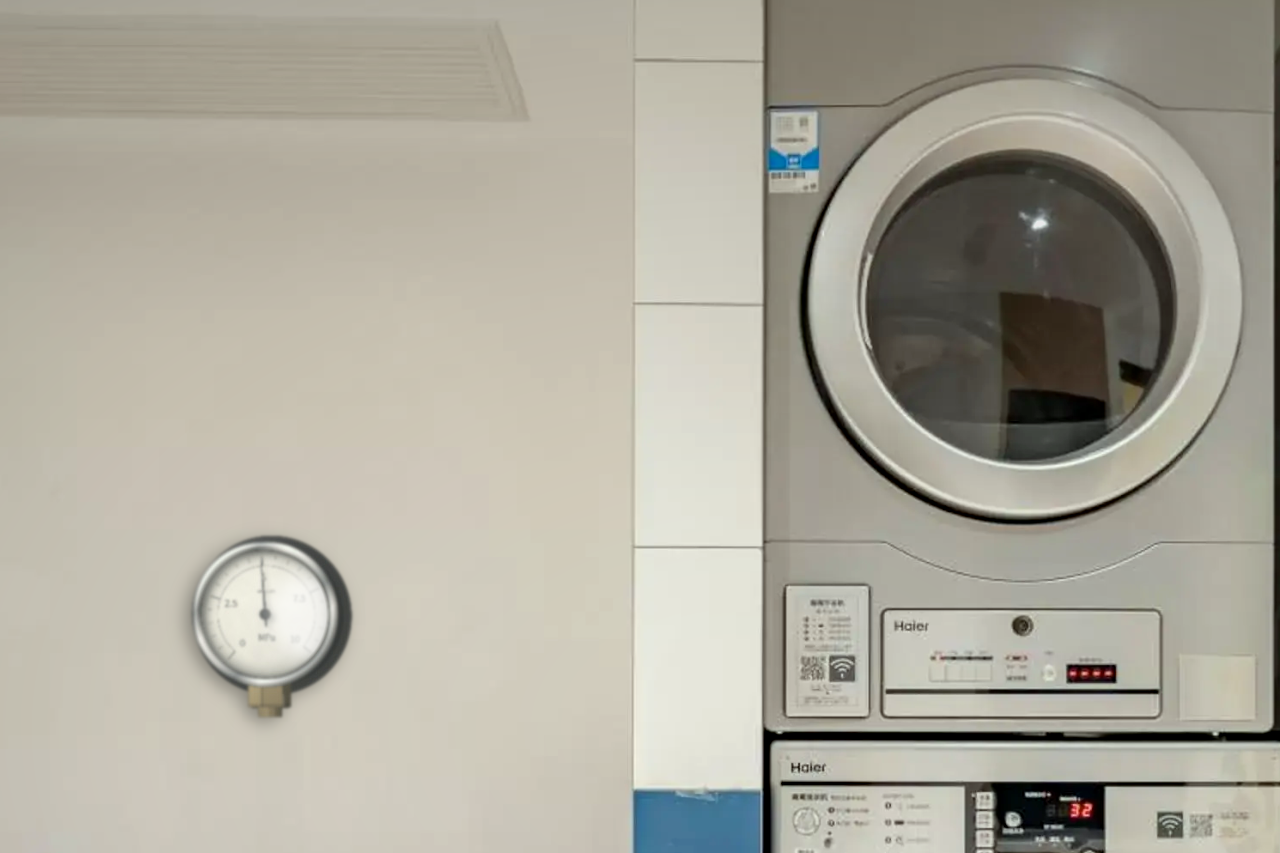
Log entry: 5; MPa
